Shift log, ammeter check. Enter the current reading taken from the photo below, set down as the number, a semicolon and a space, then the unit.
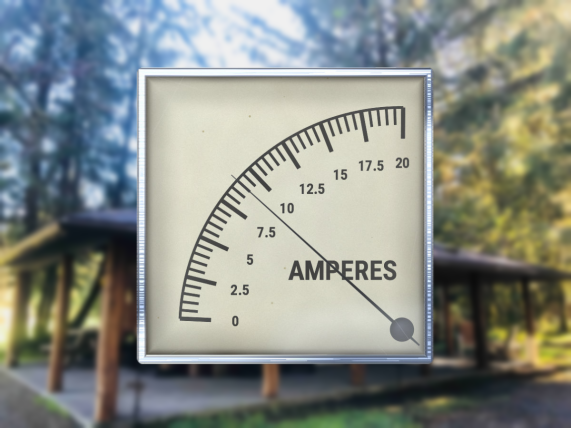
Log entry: 9; A
